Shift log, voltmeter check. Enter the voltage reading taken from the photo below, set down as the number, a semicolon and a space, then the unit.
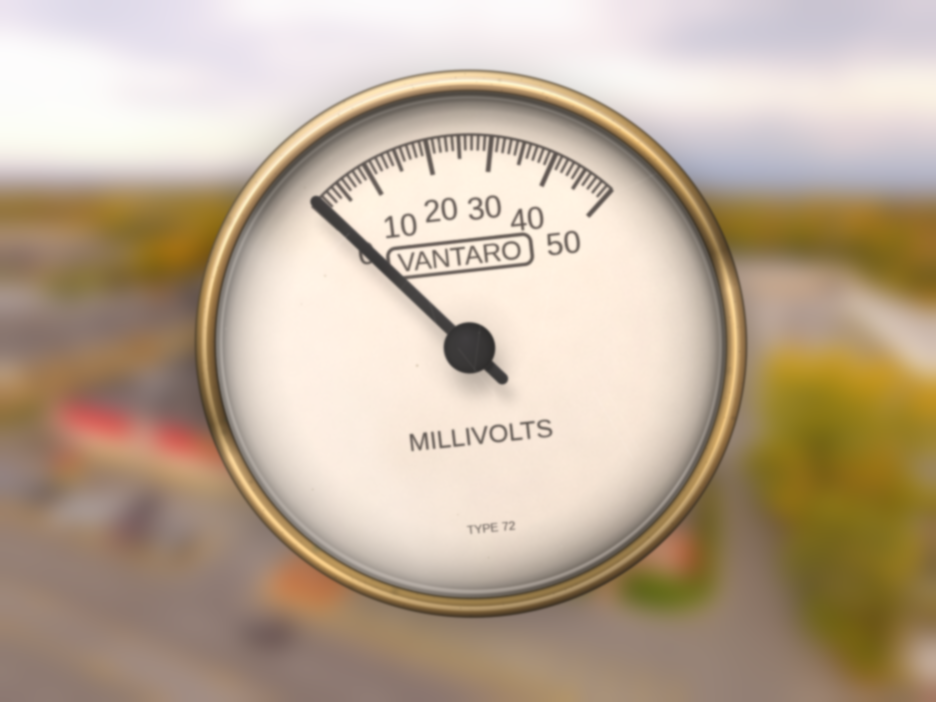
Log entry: 1; mV
